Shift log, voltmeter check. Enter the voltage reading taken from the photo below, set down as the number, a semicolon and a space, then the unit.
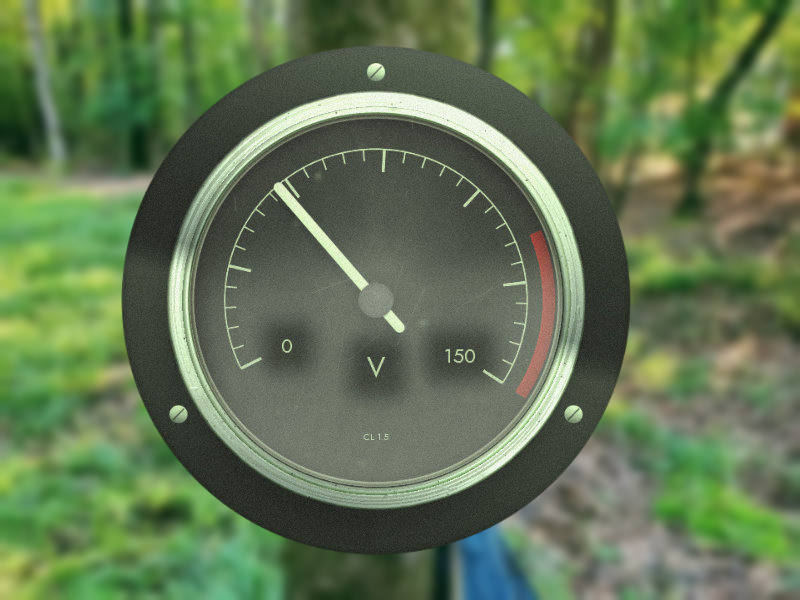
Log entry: 47.5; V
